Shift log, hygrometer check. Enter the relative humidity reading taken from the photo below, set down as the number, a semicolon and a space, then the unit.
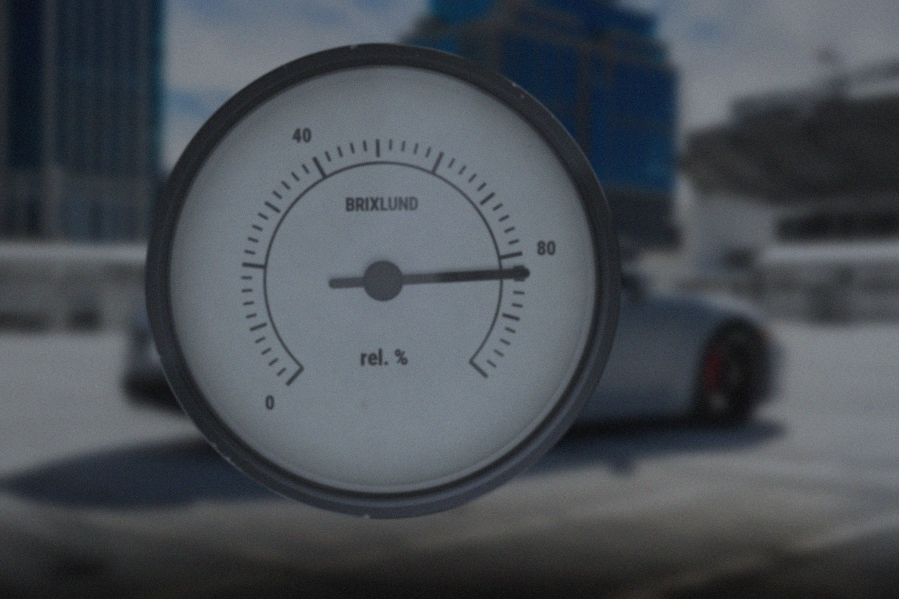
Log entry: 83; %
